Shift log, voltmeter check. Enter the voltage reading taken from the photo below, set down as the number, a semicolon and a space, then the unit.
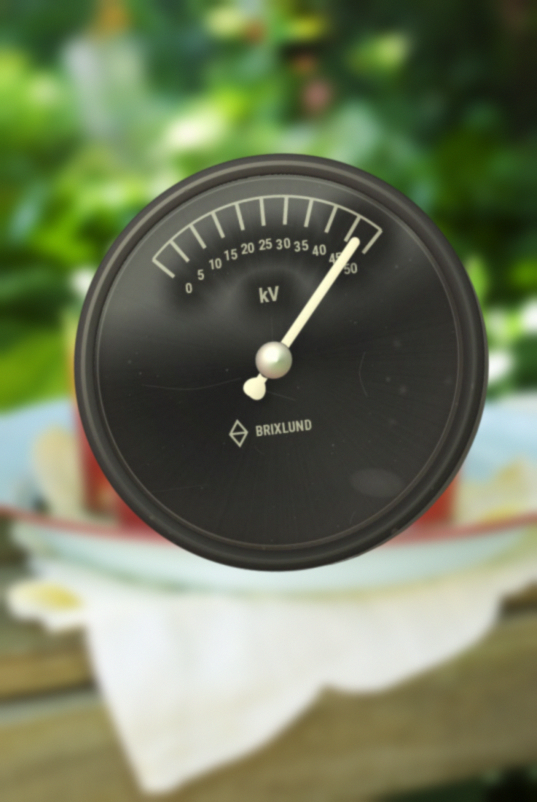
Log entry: 47.5; kV
